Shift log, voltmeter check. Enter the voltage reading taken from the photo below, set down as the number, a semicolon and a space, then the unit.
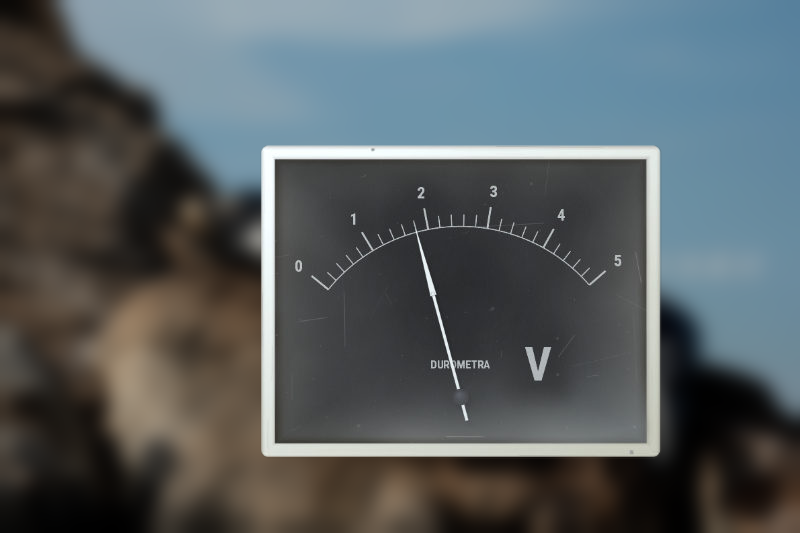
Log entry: 1.8; V
